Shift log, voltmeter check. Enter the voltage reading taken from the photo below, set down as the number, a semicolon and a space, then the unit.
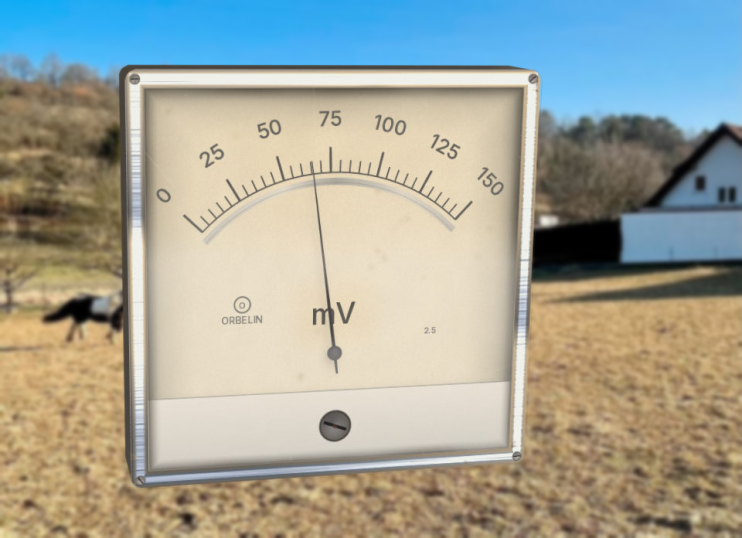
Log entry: 65; mV
